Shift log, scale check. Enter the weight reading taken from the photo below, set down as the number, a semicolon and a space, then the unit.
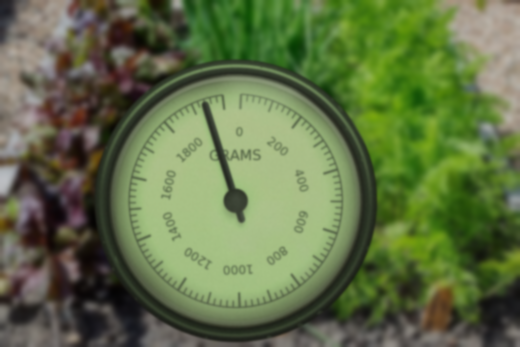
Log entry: 1940; g
